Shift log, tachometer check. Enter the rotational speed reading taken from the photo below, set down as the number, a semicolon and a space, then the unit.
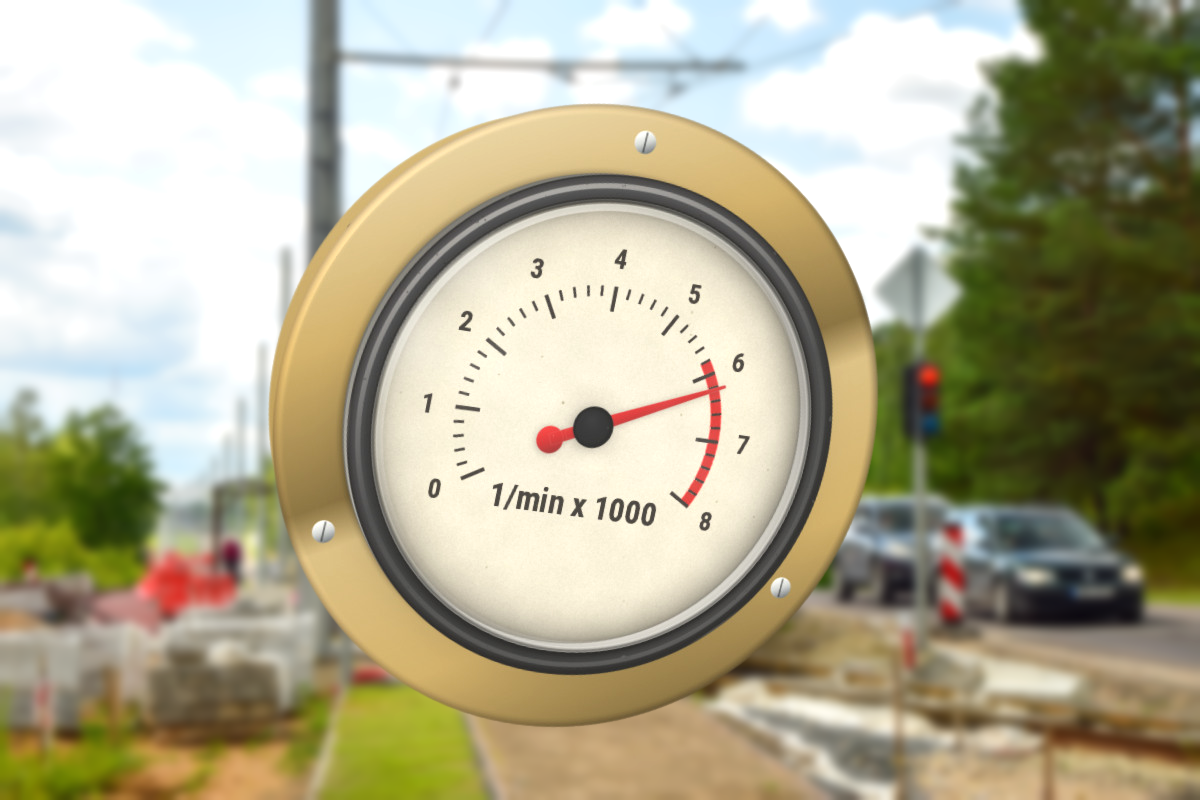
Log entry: 6200; rpm
